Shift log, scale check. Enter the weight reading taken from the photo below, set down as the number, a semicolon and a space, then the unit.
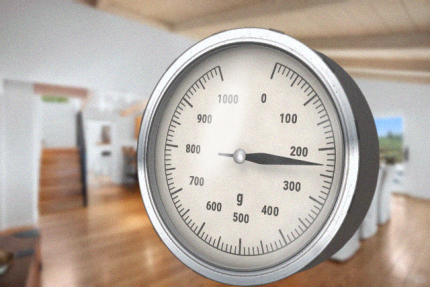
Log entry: 230; g
